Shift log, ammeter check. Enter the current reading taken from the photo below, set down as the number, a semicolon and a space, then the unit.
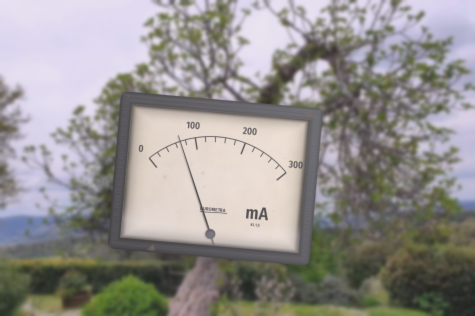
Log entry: 70; mA
